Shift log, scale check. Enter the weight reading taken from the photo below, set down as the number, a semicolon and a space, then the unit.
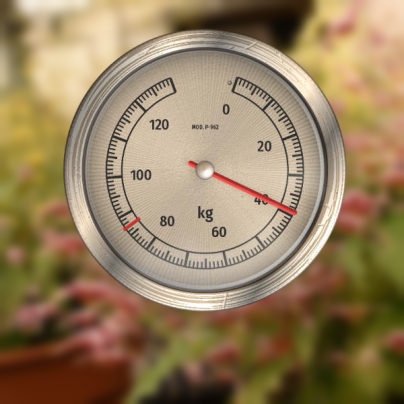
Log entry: 39; kg
